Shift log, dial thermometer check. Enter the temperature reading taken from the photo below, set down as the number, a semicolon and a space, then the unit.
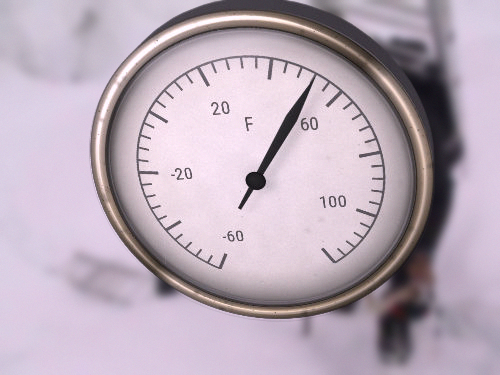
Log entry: 52; °F
